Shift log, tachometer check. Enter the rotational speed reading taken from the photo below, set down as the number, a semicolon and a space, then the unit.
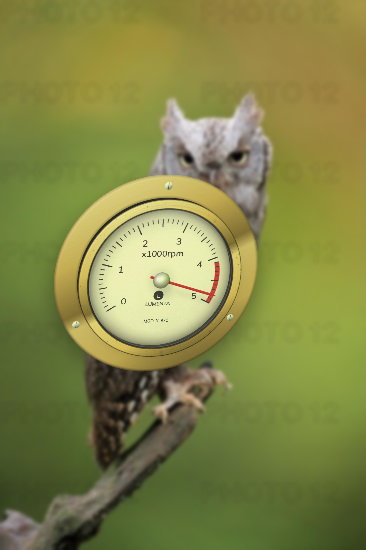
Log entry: 4800; rpm
